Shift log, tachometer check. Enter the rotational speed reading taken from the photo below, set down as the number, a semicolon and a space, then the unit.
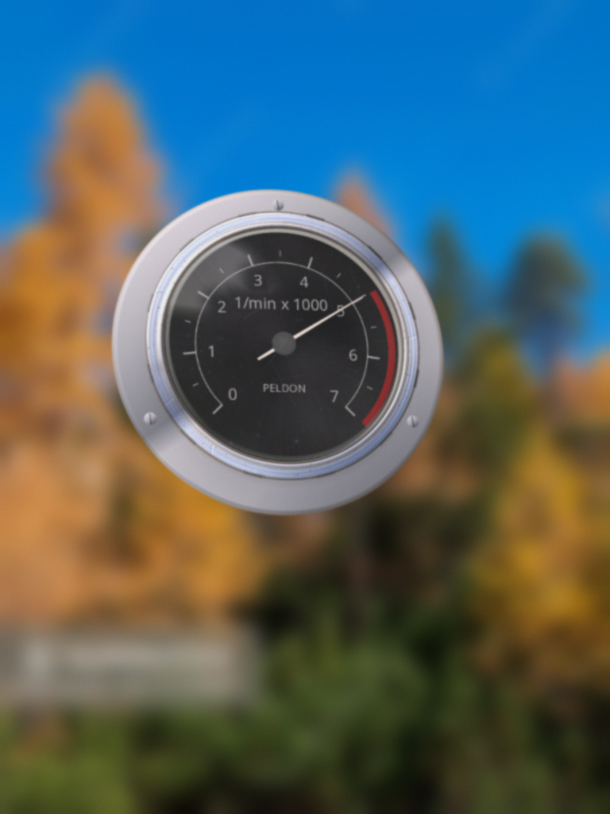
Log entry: 5000; rpm
